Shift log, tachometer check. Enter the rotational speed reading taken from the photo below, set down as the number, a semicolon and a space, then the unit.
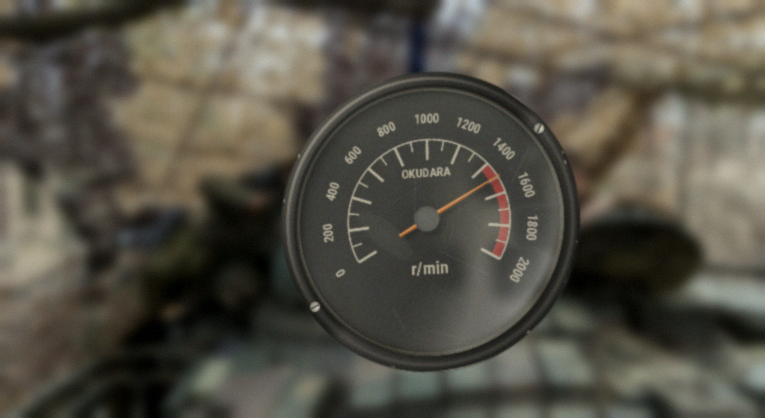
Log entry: 1500; rpm
